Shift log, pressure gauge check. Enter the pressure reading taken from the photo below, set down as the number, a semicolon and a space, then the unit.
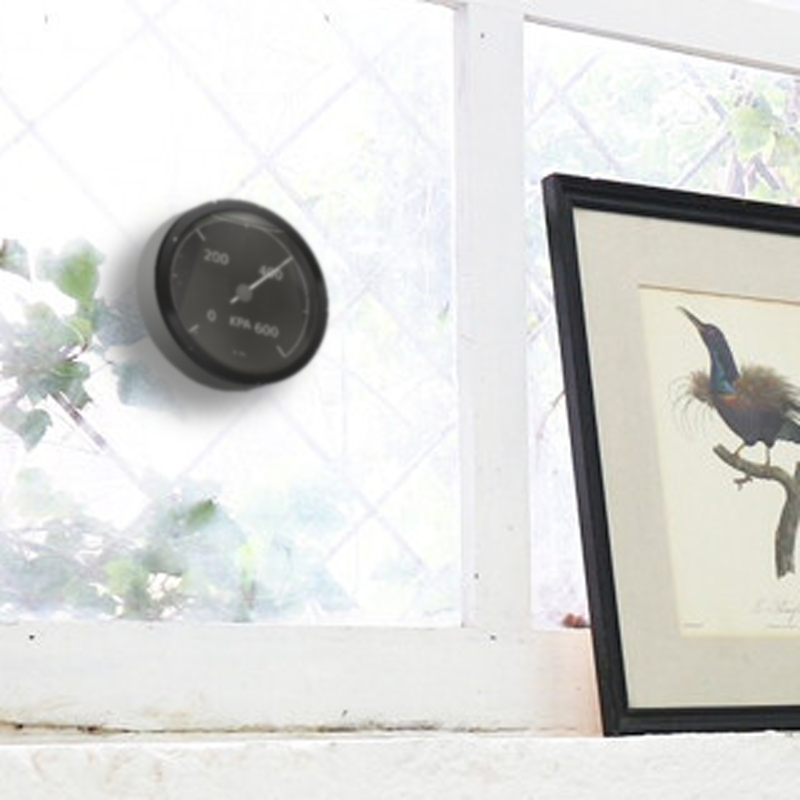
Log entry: 400; kPa
